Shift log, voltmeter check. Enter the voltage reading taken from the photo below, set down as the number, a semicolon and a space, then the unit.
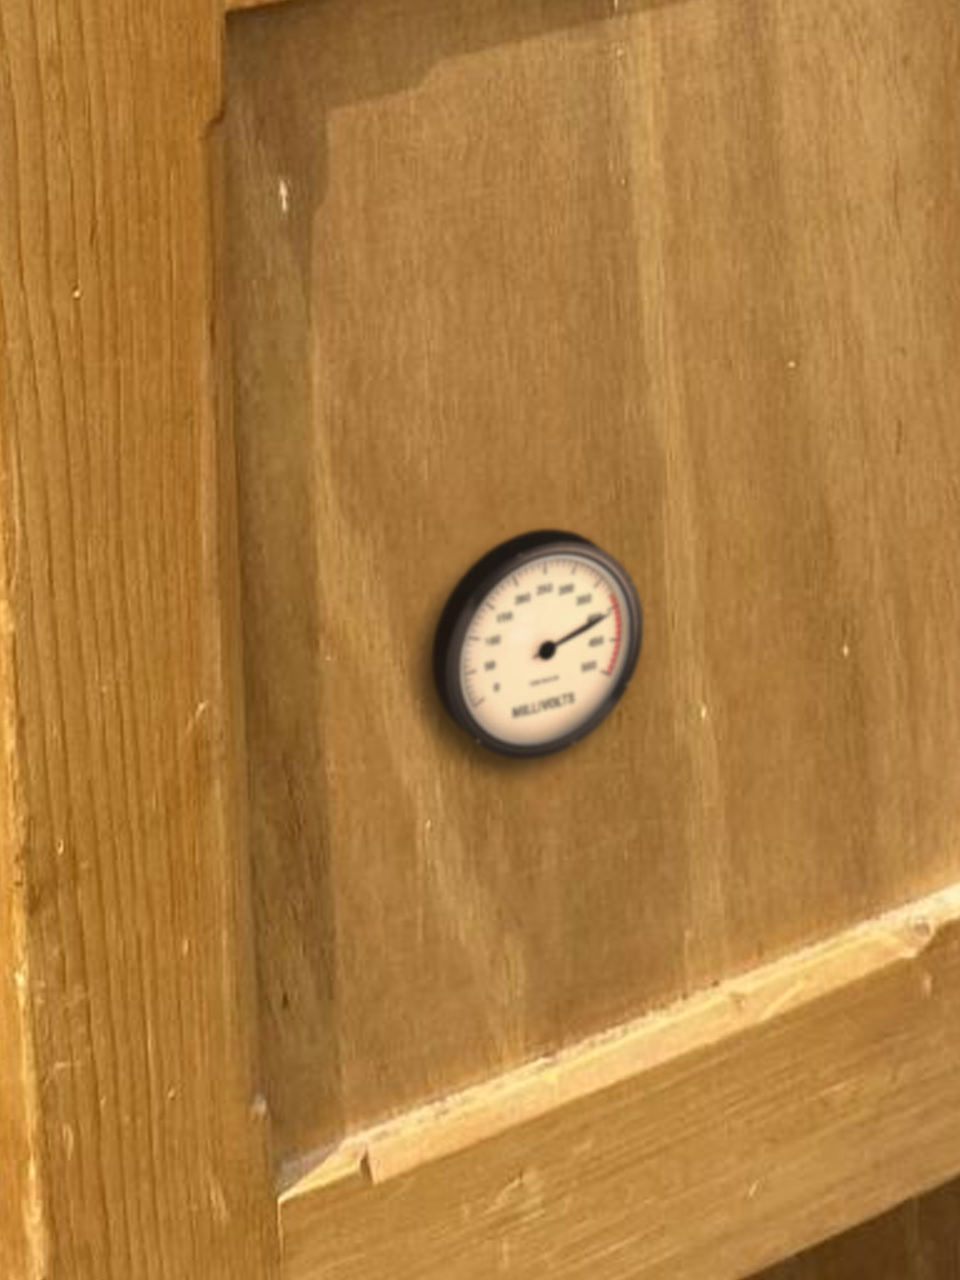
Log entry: 400; mV
